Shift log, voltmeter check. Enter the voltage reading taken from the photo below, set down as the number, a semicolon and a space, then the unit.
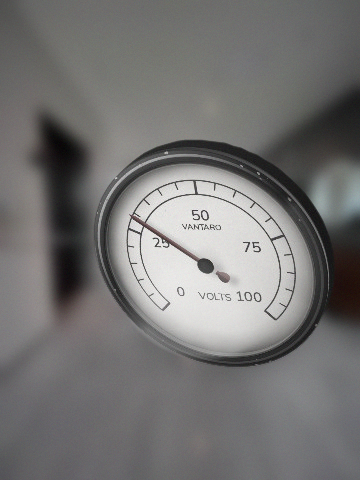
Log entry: 30; V
